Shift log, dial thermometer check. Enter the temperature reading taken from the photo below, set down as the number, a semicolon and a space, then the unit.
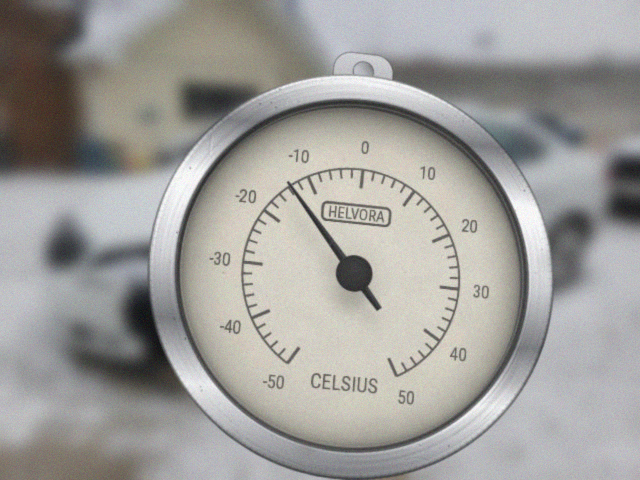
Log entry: -14; °C
